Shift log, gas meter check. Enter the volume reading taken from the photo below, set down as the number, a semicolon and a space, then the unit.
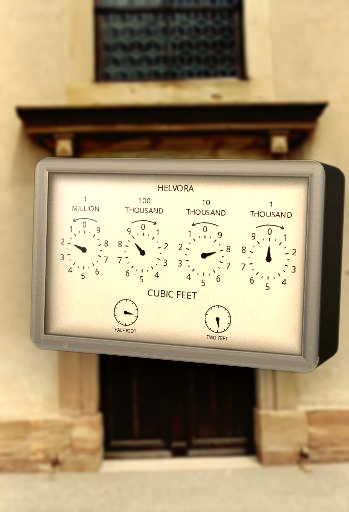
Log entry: 188000; ft³
